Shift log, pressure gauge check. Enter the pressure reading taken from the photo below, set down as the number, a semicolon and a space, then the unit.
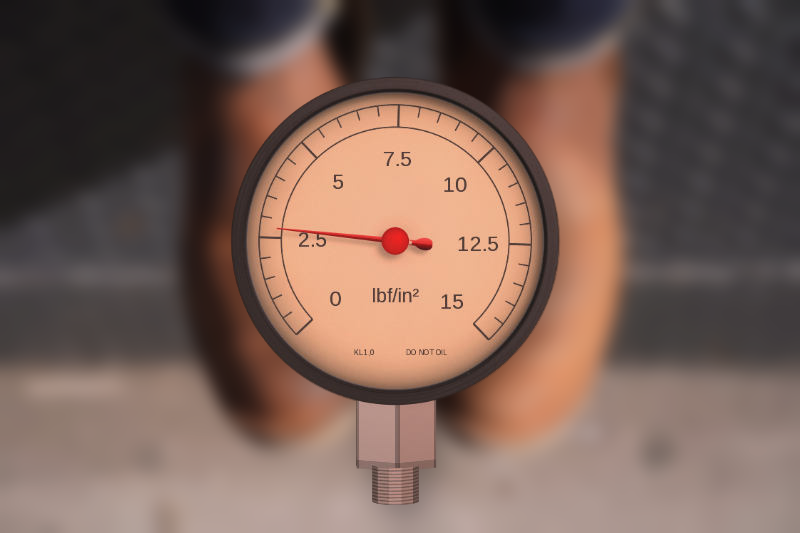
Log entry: 2.75; psi
